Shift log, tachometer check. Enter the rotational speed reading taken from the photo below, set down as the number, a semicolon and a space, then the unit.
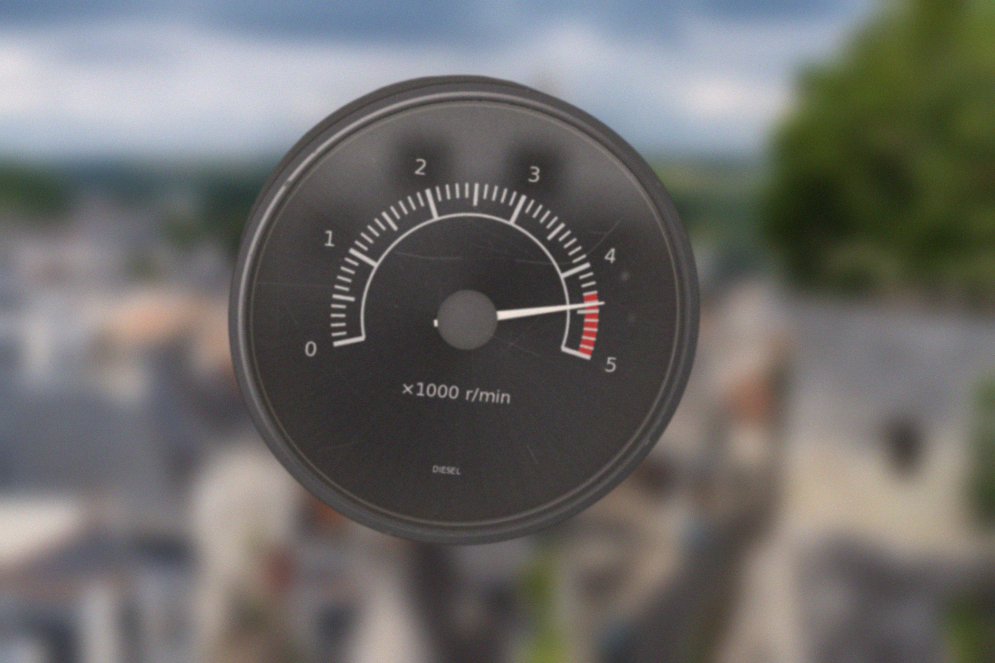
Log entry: 4400; rpm
